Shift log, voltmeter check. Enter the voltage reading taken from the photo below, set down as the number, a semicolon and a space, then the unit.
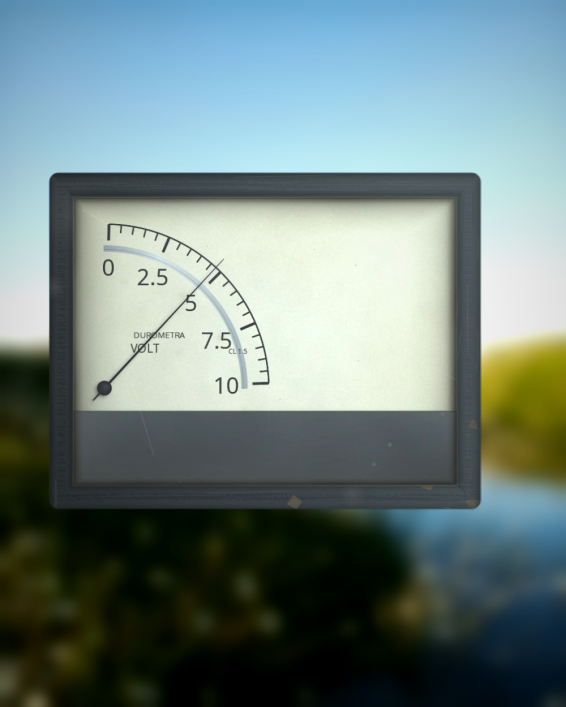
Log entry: 4.75; V
